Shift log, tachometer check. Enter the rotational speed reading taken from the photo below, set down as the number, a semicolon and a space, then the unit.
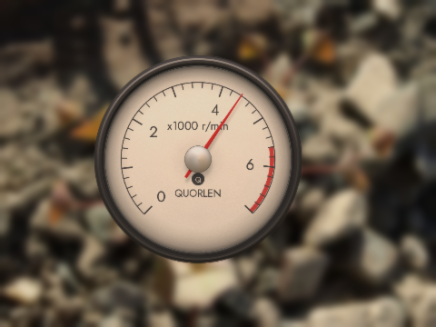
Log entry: 4400; rpm
